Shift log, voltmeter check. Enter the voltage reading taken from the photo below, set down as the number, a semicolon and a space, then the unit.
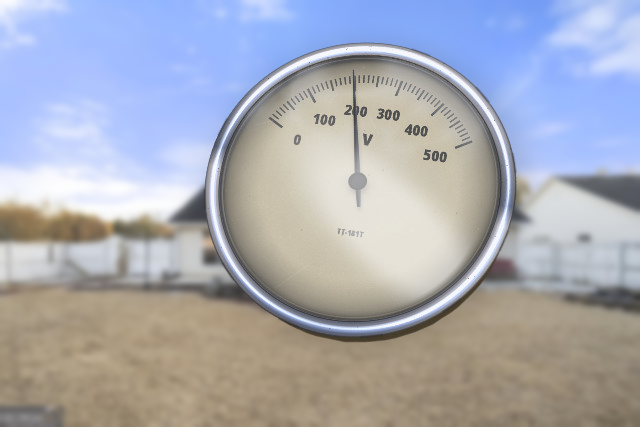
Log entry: 200; V
